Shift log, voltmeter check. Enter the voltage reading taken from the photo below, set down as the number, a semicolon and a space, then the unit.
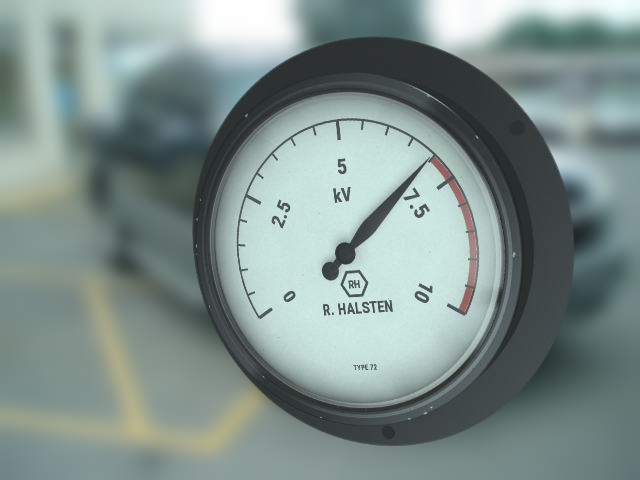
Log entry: 7; kV
